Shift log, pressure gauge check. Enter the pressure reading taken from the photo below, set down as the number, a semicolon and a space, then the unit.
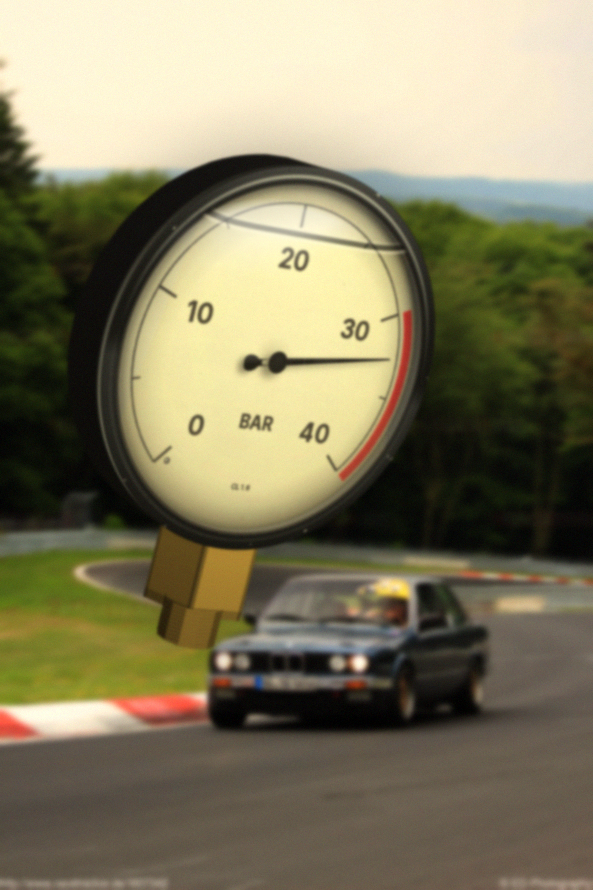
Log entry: 32.5; bar
